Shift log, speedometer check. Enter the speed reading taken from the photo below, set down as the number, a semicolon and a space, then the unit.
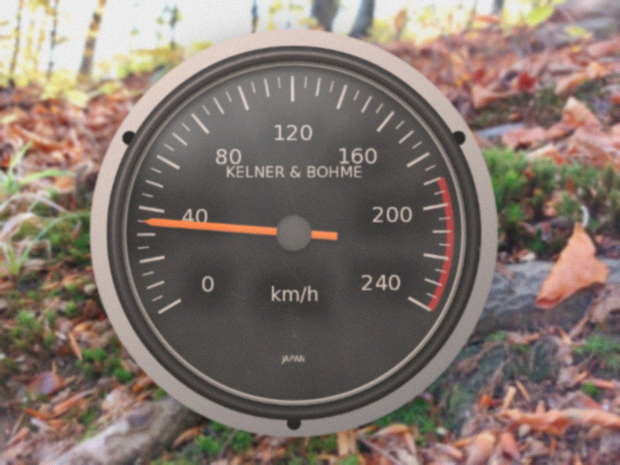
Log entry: 35; km/h
